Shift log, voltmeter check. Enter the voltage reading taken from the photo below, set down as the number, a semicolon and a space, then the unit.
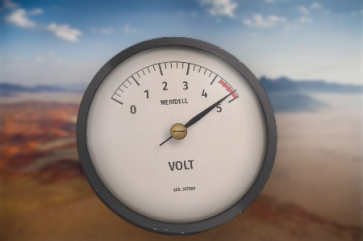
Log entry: 4.8; V
